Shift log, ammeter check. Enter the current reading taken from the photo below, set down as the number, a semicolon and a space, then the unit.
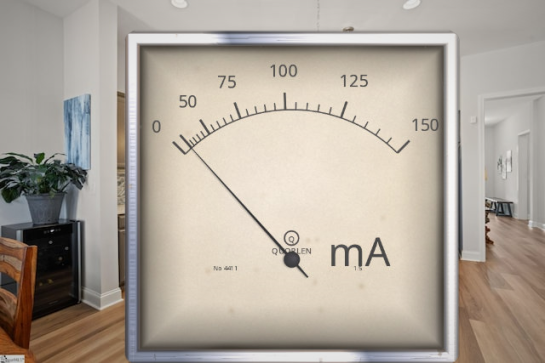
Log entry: 25; mA
